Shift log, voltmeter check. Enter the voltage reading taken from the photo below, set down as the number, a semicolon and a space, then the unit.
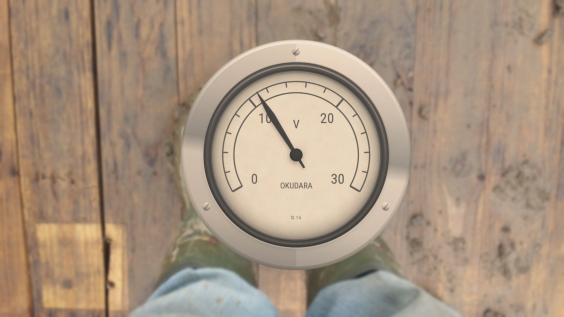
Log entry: 11; V
